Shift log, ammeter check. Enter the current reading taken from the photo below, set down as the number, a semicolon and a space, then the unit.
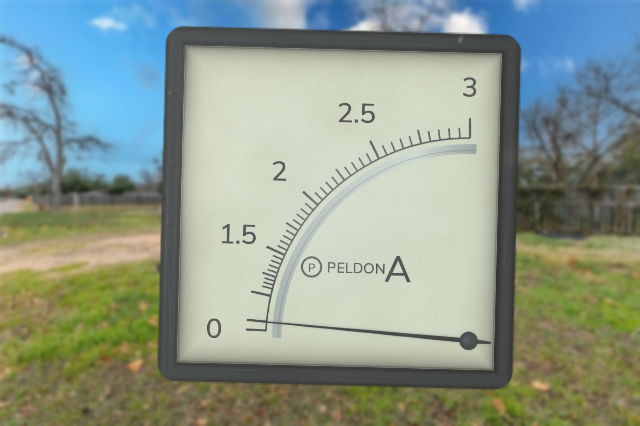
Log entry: 0.5; A
